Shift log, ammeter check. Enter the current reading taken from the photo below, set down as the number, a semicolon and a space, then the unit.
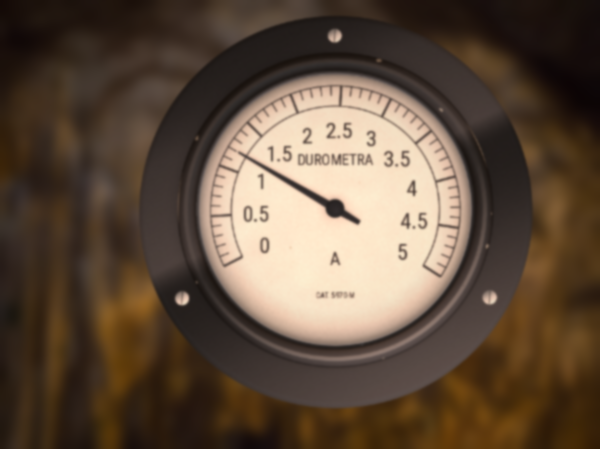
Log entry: 1.2; A
